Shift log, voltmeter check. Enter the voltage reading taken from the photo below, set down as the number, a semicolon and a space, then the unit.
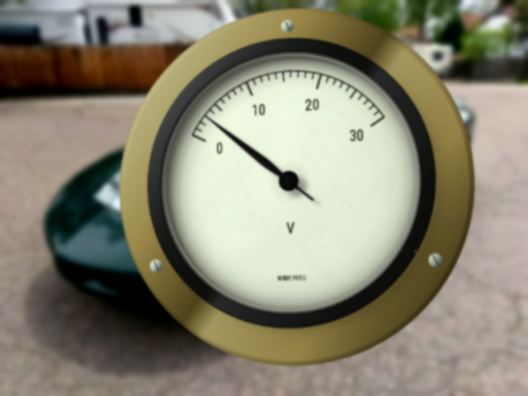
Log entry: 3; V
